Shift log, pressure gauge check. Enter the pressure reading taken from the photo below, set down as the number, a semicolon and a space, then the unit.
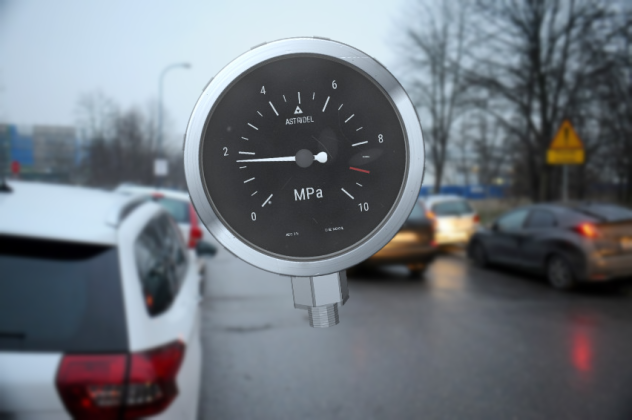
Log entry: 1.75; MPa
